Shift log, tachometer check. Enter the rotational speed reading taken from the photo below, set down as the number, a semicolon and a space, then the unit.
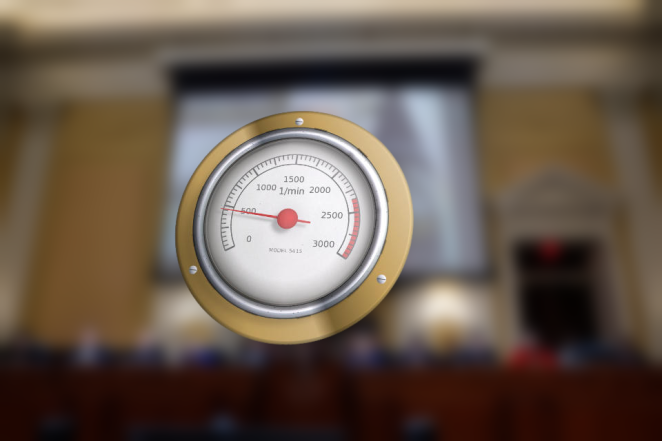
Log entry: 450; rpm
